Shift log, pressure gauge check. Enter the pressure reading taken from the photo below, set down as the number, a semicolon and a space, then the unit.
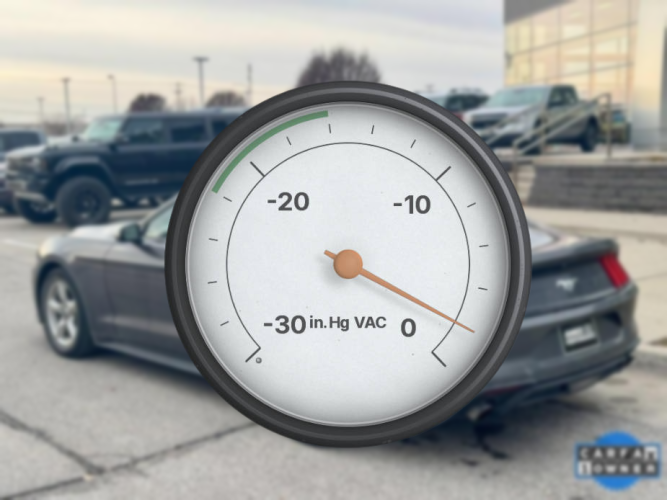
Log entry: -2; inHg
